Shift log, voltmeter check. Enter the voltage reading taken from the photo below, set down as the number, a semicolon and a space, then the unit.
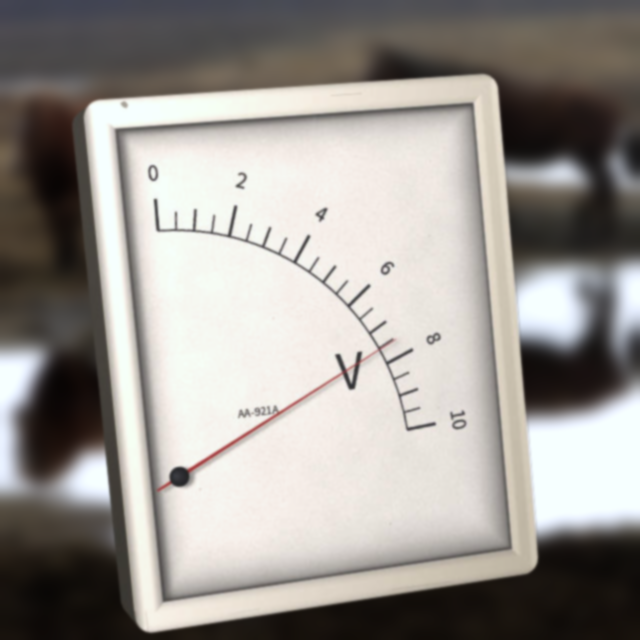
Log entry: 7.5; V
